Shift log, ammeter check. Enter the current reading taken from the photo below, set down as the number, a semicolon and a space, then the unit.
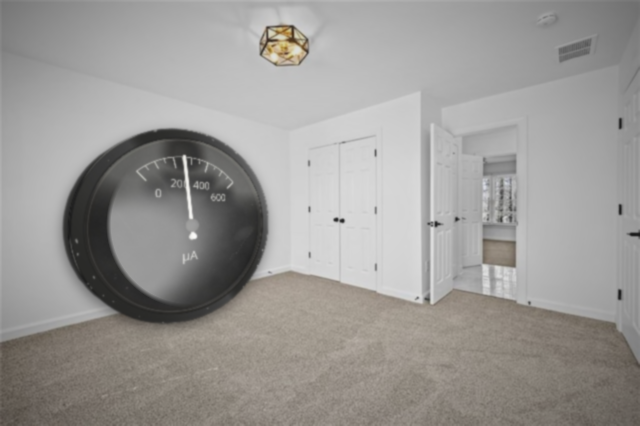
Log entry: 250; µA
